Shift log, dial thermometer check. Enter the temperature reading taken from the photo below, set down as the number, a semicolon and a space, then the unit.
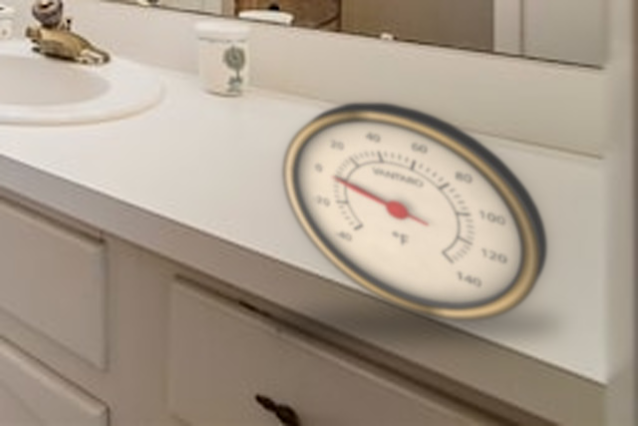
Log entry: 0; °F
